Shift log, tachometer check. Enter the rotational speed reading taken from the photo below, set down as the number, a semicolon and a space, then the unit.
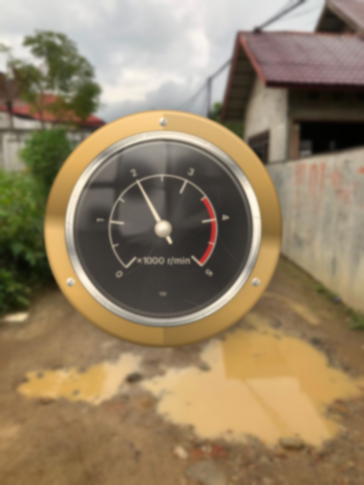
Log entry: 2000; rpm
